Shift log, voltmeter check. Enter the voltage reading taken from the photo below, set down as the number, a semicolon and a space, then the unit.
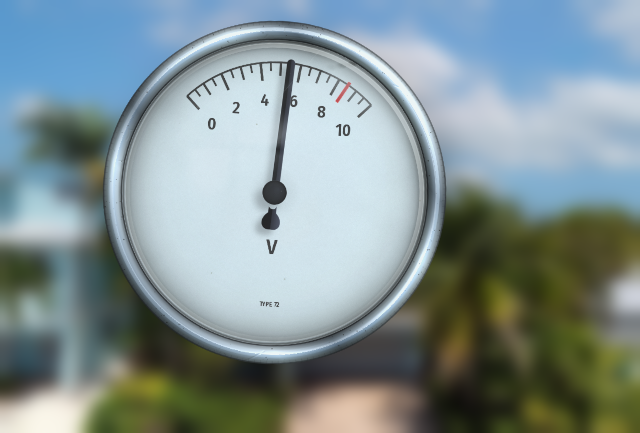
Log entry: 5.5; V
